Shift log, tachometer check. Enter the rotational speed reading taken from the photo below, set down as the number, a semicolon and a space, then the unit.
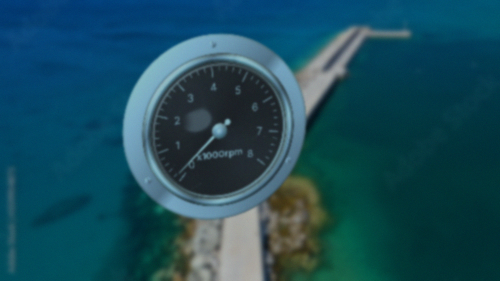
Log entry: 200; rpm
